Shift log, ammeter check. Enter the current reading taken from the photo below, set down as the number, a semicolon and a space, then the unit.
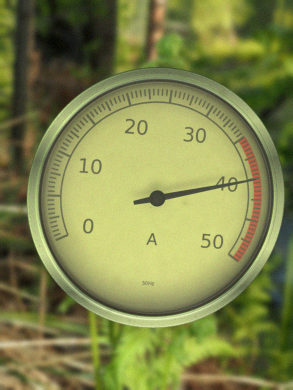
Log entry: 40; A
